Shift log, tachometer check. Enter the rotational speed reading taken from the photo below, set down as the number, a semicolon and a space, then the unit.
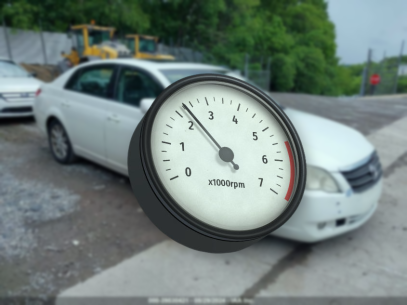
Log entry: 2250; rpm
